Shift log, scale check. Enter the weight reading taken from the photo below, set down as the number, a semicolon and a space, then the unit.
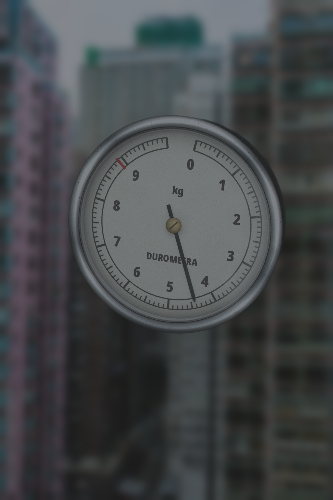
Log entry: 4.4; kg
